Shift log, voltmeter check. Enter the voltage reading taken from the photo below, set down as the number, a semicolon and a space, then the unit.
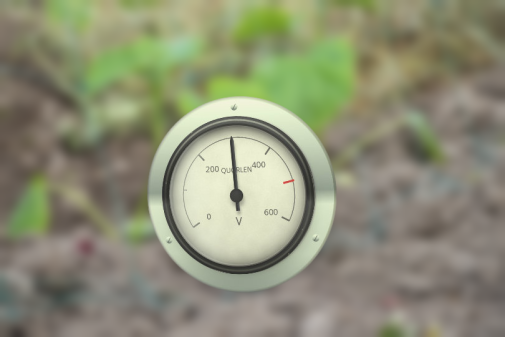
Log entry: 300; V
